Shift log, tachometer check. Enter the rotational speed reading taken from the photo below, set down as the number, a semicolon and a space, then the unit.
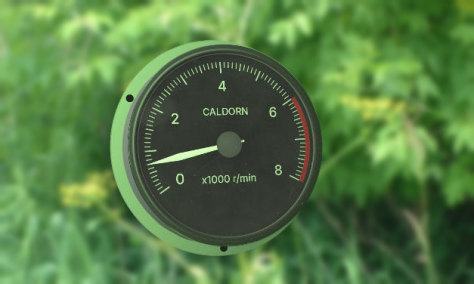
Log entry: 700; rpm
